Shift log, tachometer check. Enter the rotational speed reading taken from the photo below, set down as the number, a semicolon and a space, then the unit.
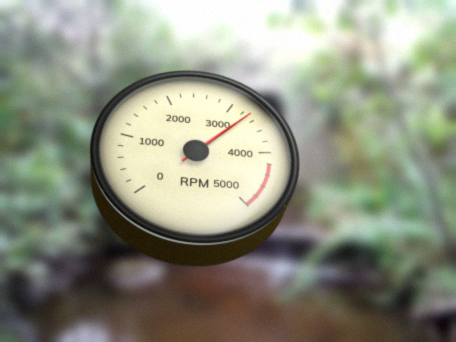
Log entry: 3300; rpm
